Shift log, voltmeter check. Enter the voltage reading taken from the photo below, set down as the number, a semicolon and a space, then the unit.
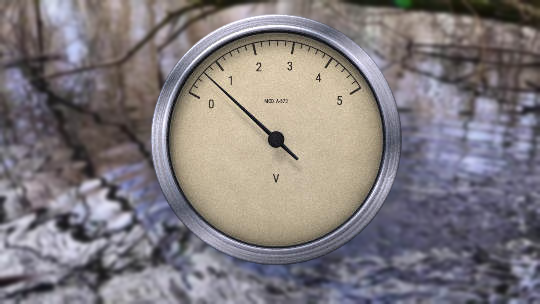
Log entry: 0.6; V
